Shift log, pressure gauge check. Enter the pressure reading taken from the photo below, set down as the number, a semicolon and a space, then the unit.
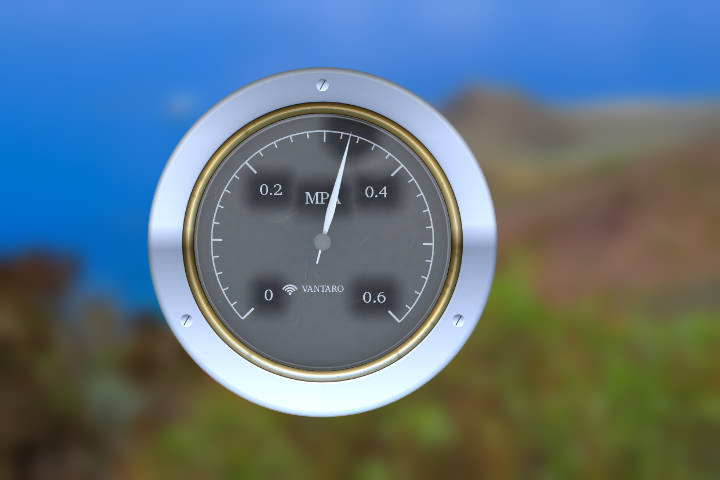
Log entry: 0.33; MPa
